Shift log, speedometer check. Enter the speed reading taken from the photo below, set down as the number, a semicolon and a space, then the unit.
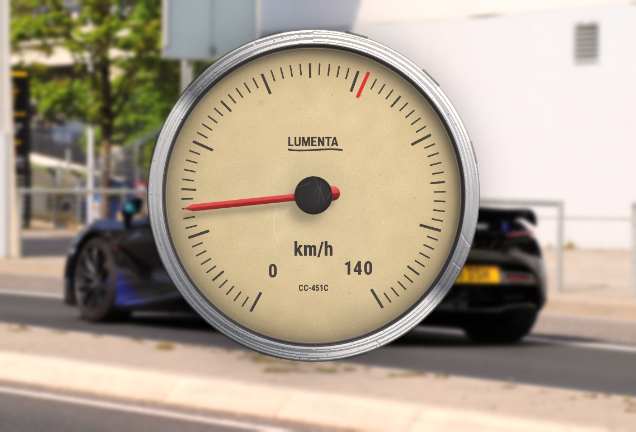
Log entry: 26; km/h
